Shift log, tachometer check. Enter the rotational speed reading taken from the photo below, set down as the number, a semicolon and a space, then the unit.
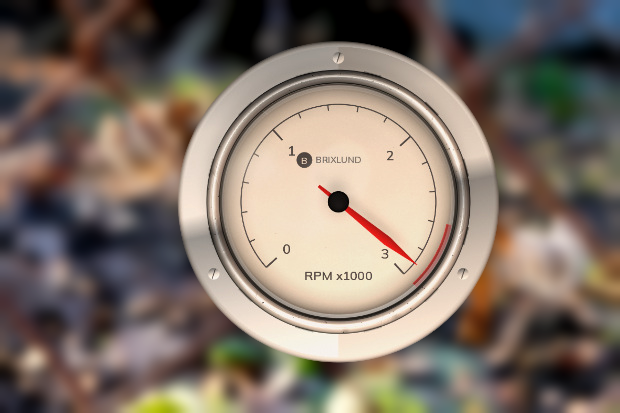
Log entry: 2900; rpm
